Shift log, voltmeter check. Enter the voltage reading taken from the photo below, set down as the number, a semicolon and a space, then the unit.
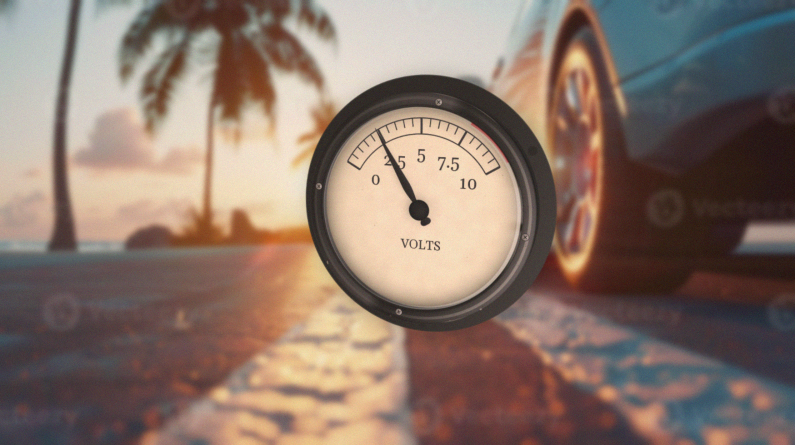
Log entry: 2.5; V
